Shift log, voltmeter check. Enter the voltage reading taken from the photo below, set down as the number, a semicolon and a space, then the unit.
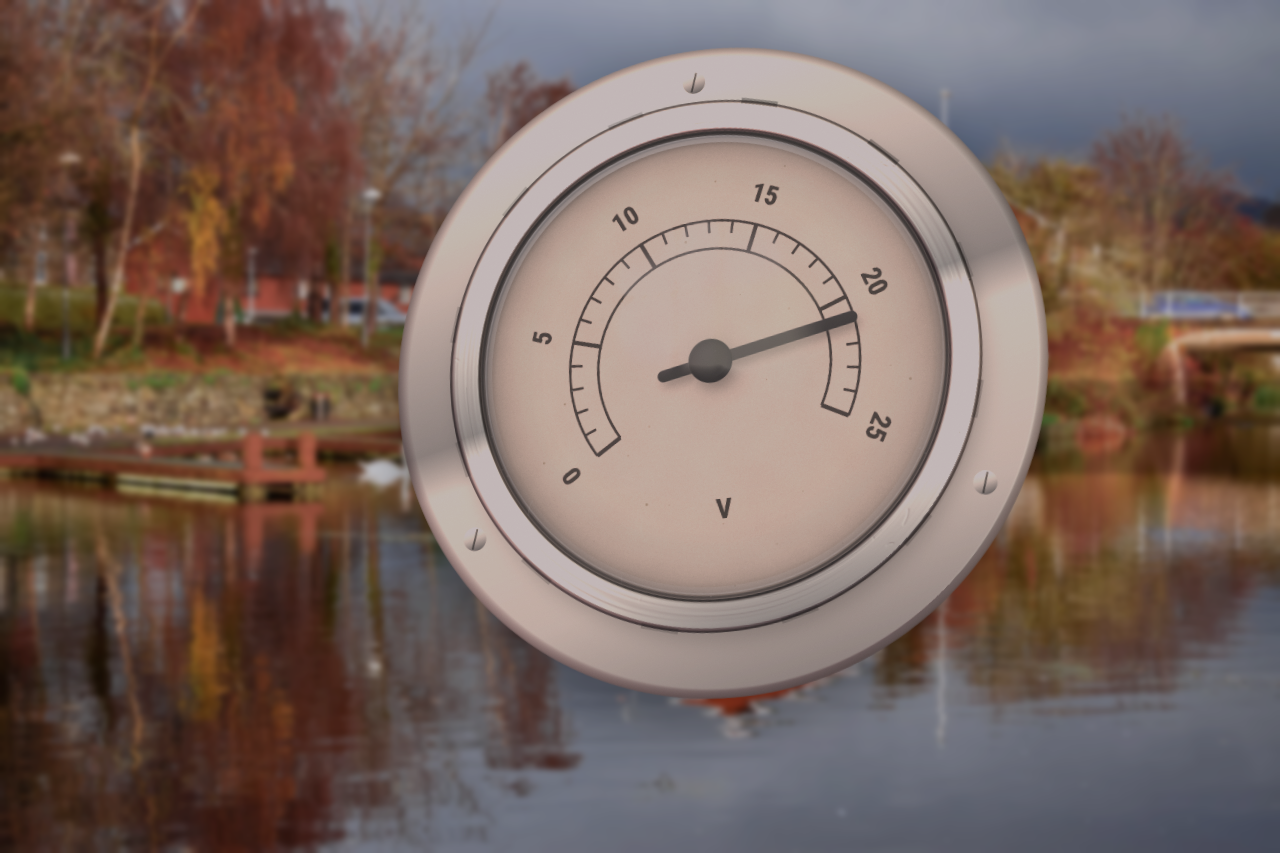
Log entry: 21; V
